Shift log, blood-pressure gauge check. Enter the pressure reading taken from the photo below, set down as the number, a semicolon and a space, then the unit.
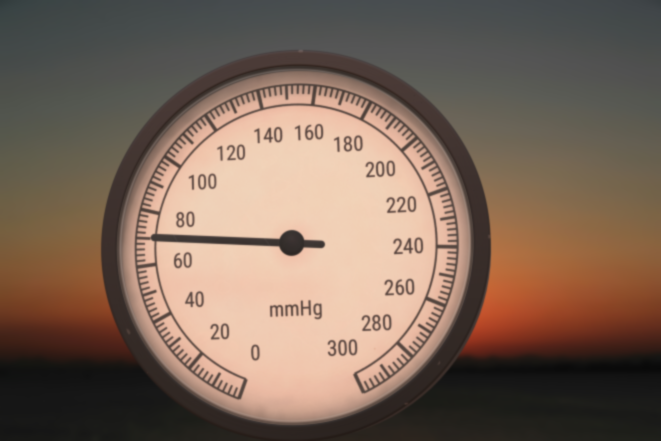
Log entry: 70; mmHg
